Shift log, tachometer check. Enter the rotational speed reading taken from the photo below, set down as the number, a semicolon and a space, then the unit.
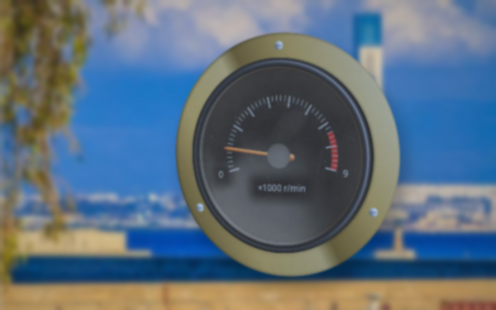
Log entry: 1000; rpm
